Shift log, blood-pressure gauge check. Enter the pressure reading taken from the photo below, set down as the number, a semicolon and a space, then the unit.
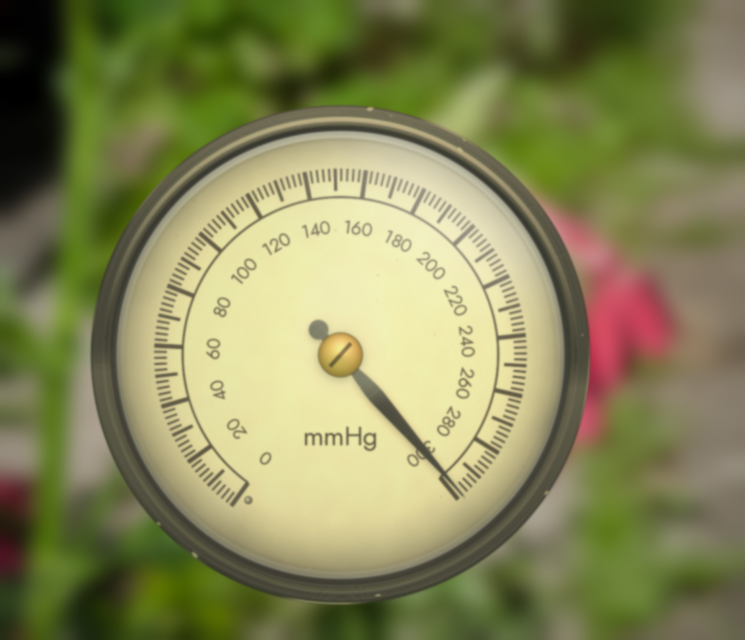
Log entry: 298; mmHg
